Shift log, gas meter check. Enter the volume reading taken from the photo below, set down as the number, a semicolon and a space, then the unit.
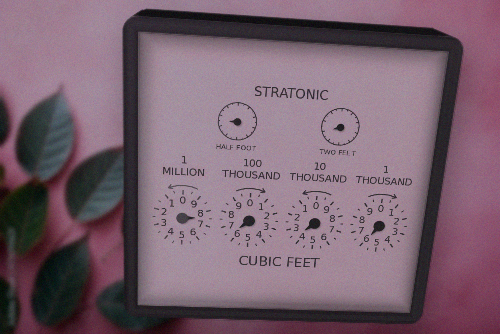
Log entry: 763600; ft³
